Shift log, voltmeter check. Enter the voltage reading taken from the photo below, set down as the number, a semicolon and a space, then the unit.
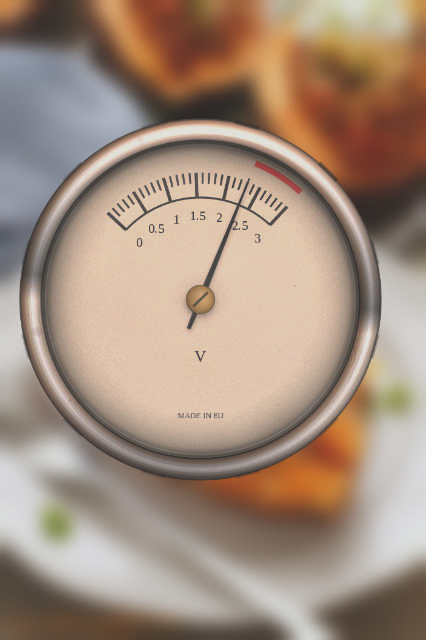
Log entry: 2.3; V
